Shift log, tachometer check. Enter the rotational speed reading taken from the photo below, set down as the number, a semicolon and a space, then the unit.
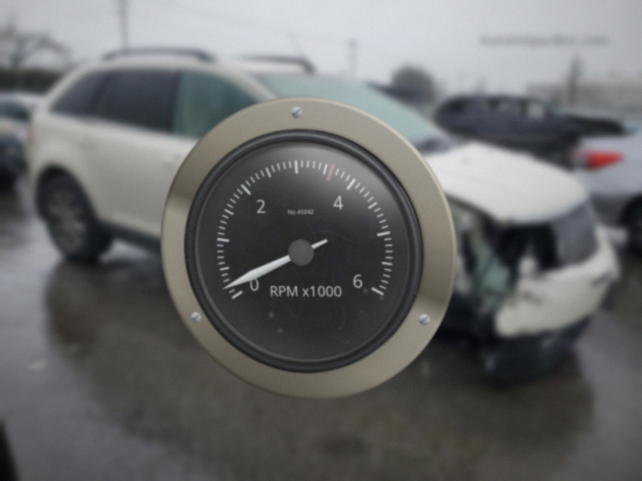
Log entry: 200; rpm
